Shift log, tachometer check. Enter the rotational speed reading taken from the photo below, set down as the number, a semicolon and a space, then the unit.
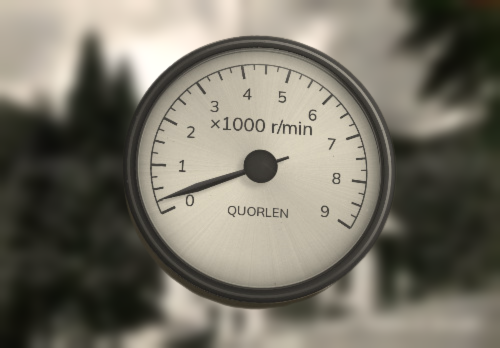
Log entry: 250; rpm
